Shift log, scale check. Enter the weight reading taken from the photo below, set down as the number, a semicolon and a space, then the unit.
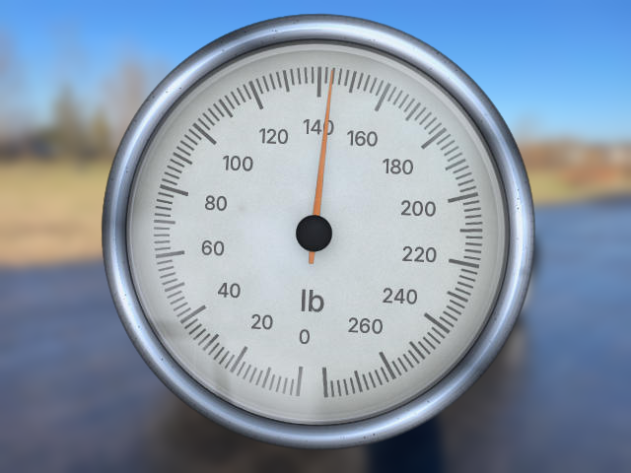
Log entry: 144; lb
